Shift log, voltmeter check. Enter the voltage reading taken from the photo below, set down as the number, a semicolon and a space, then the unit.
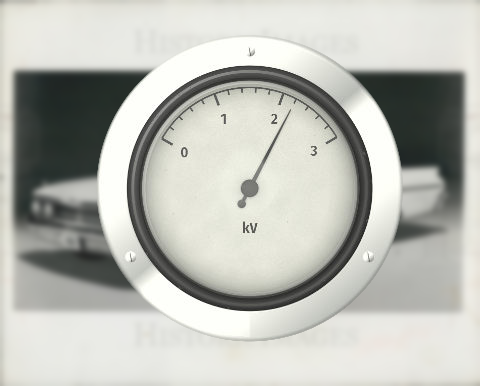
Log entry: 2.2; kV
